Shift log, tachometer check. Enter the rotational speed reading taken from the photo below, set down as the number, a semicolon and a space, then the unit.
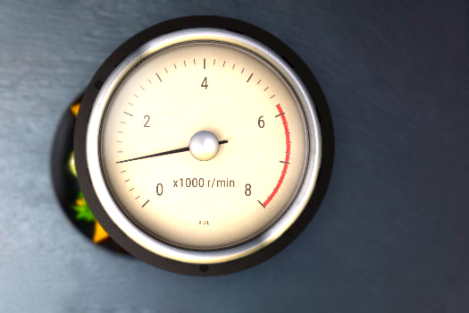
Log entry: 1000; rpm
